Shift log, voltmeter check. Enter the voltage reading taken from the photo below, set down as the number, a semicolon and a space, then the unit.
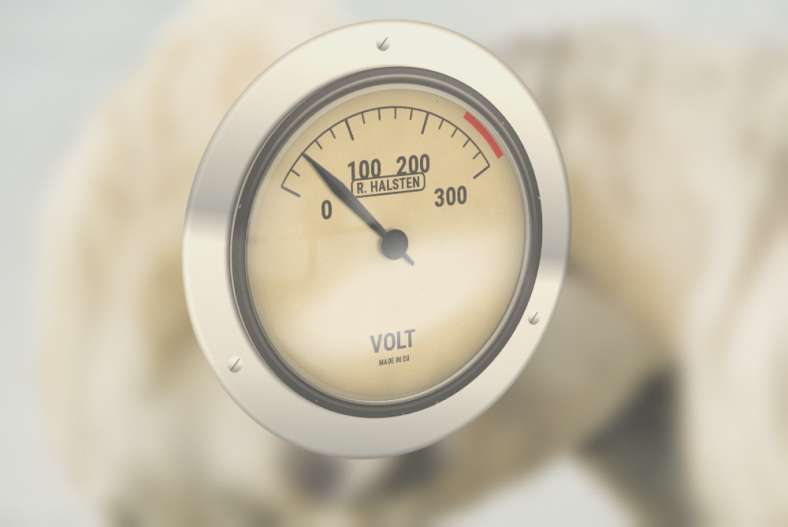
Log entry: 40; V
